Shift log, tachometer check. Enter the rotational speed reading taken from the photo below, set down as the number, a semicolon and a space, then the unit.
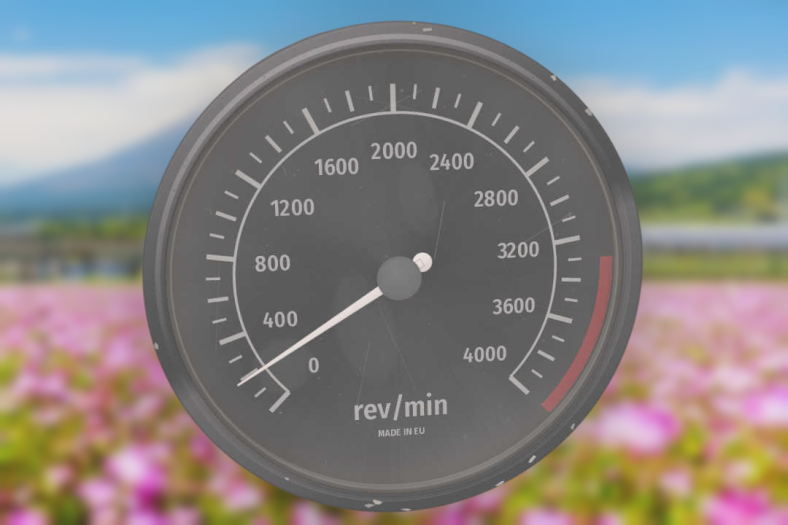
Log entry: 200; rpm
